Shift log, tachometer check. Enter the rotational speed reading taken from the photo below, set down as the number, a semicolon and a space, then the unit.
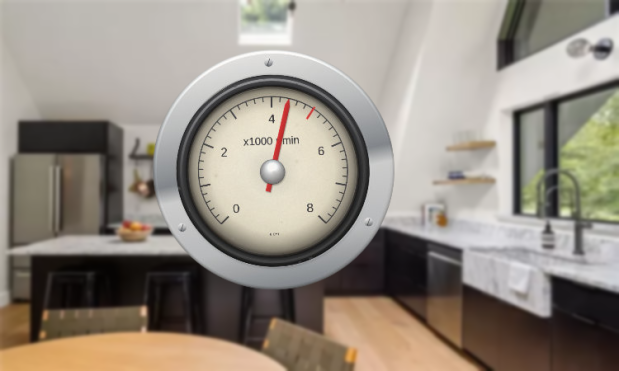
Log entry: 4400; rpm
